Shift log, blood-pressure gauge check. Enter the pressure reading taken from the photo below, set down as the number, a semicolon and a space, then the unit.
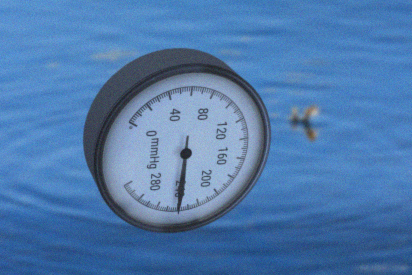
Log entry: 240; mmHg
